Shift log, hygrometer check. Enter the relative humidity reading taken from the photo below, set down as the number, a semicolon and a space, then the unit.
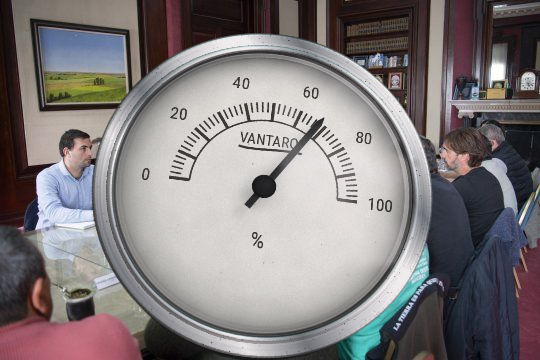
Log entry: 68; %
